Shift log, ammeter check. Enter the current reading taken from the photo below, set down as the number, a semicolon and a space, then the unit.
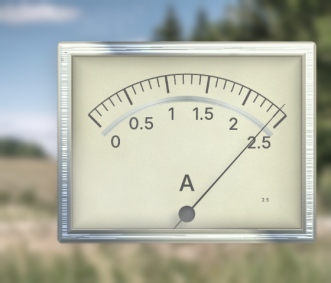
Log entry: 2.4; A
